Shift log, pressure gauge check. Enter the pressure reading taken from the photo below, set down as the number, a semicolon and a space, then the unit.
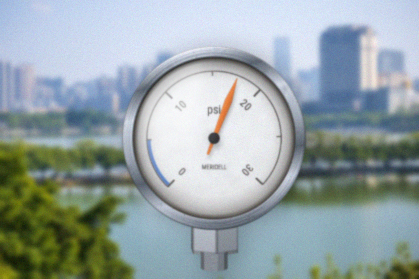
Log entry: 17.5; psi
